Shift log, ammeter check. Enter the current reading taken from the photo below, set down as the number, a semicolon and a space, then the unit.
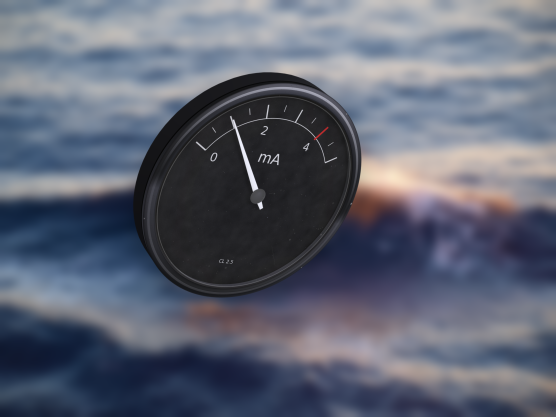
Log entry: 1; mA
